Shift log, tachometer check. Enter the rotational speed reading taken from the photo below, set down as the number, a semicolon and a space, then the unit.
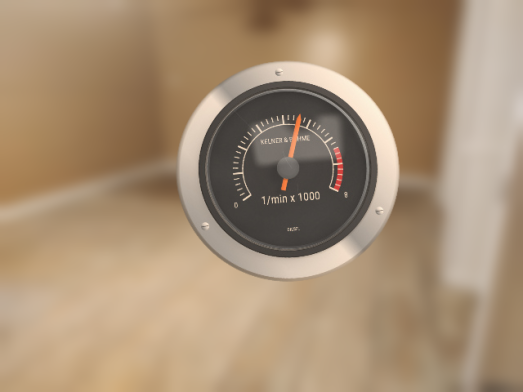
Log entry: 4600; rpm
